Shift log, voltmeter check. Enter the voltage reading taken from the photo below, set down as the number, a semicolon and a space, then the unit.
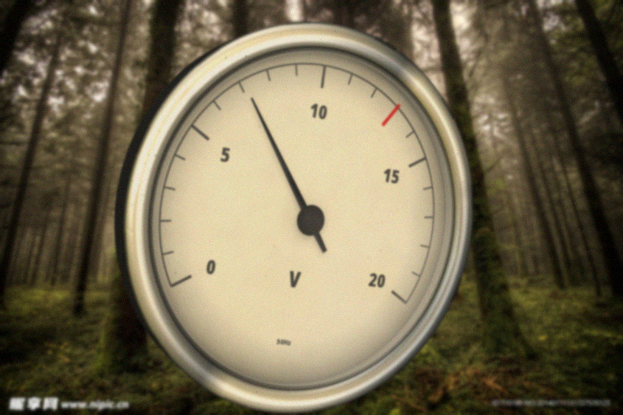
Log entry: 7; V
